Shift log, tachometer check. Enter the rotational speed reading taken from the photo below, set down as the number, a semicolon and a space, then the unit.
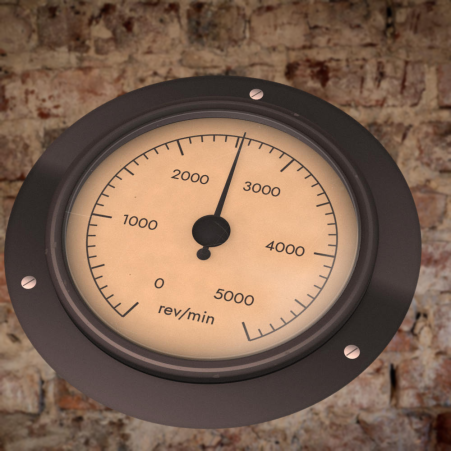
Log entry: 2550; rpm
